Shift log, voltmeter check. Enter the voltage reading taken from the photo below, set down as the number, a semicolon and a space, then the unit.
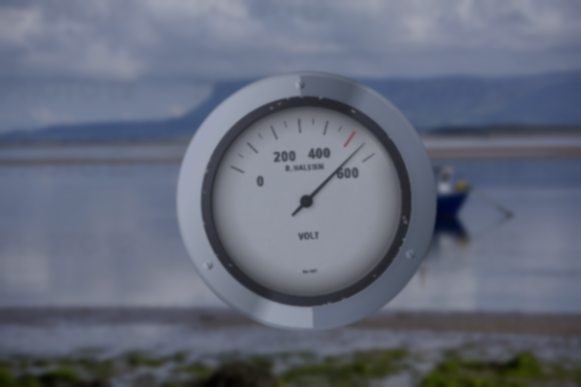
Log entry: 550; V
